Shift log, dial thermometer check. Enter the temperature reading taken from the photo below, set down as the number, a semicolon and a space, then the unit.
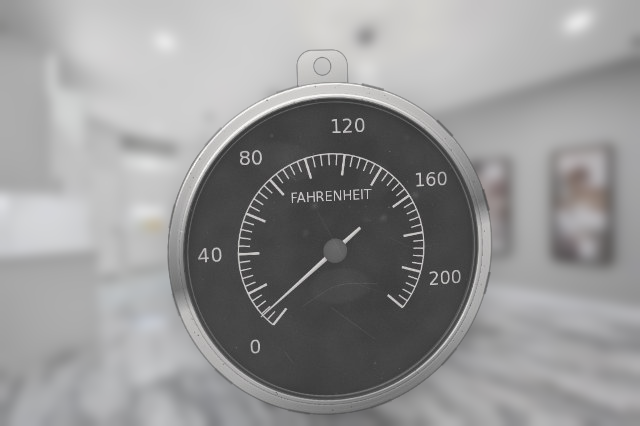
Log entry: 8; °F
